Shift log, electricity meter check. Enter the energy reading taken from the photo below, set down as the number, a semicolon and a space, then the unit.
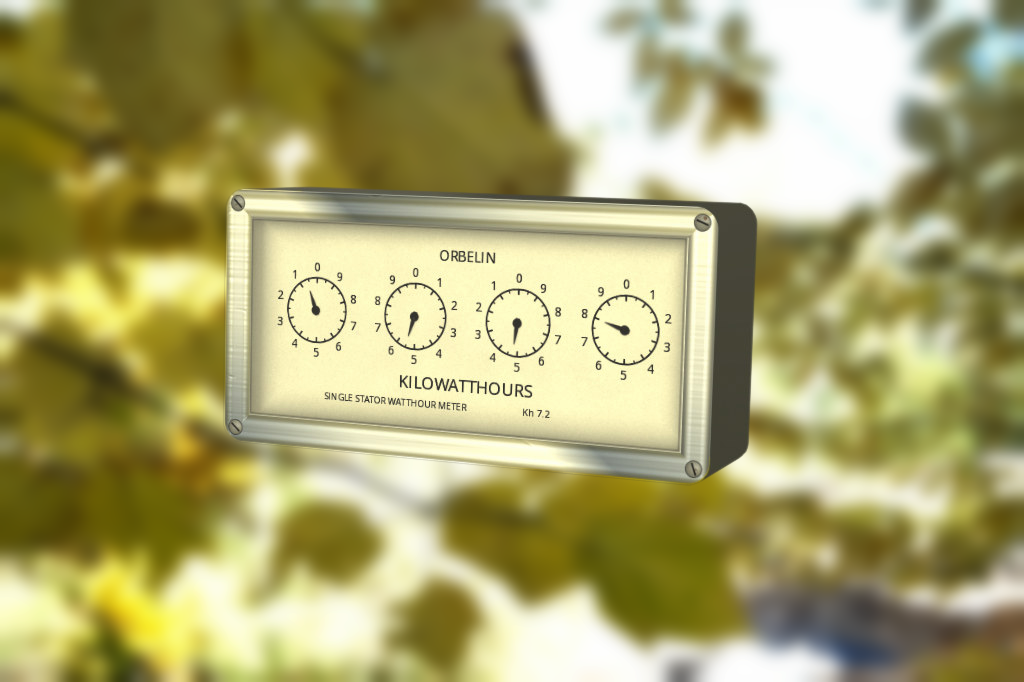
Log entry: 548; kWh
